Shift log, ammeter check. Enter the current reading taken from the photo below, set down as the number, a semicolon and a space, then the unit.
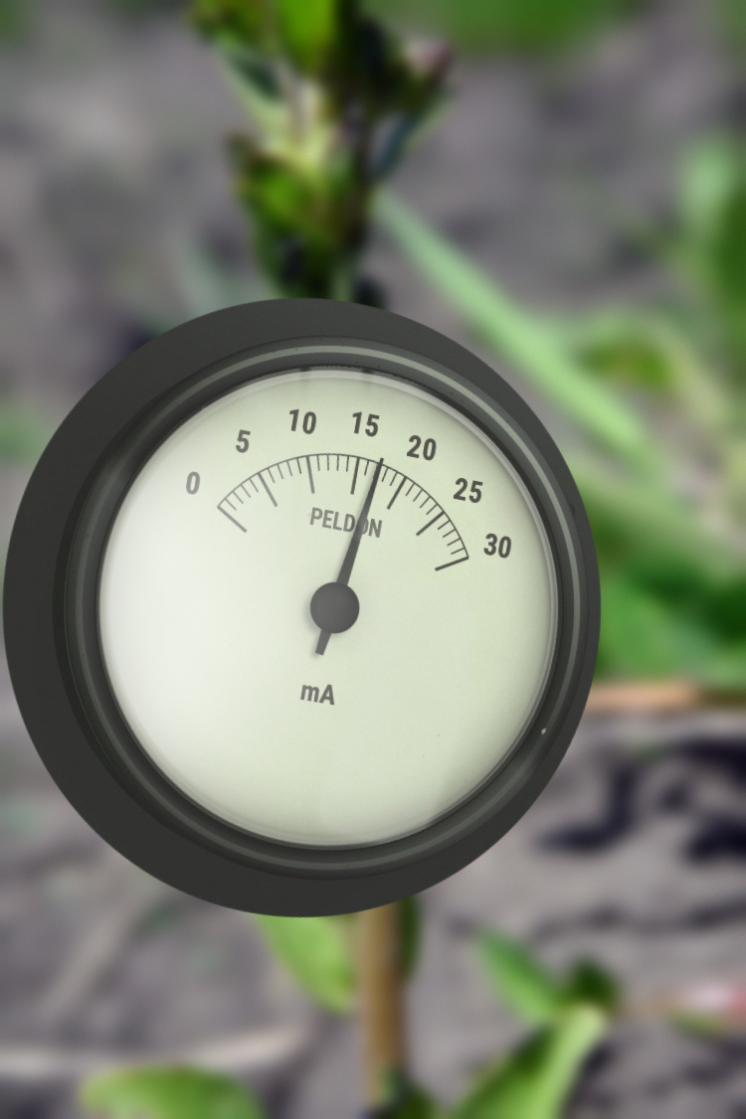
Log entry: 17; mA
